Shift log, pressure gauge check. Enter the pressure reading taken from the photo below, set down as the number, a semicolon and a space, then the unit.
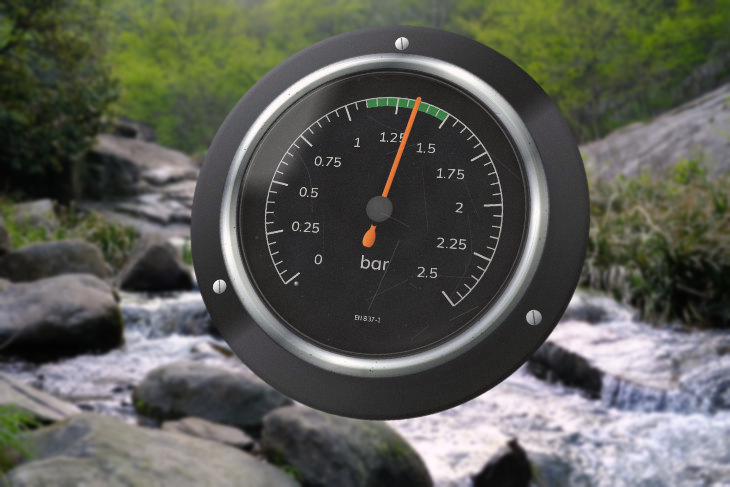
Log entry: 1.35; bar
